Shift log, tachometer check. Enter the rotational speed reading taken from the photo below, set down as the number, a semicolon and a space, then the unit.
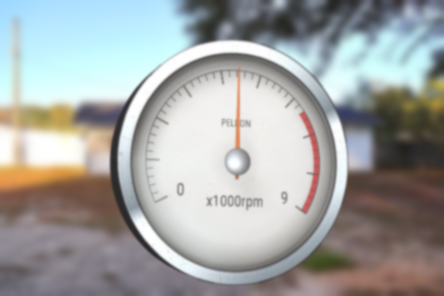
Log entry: 4400; rpm
